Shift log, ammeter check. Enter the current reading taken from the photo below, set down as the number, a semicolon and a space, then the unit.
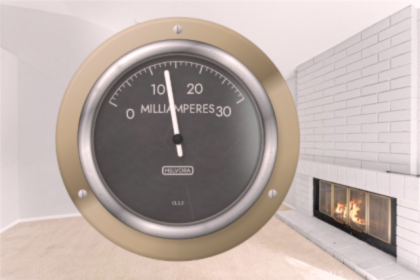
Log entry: 13; mA
